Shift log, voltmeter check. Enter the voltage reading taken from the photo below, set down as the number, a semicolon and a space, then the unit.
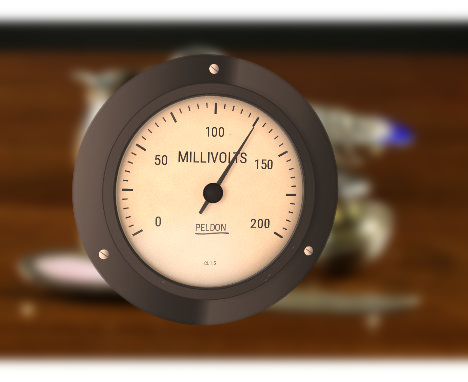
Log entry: 125; mV
